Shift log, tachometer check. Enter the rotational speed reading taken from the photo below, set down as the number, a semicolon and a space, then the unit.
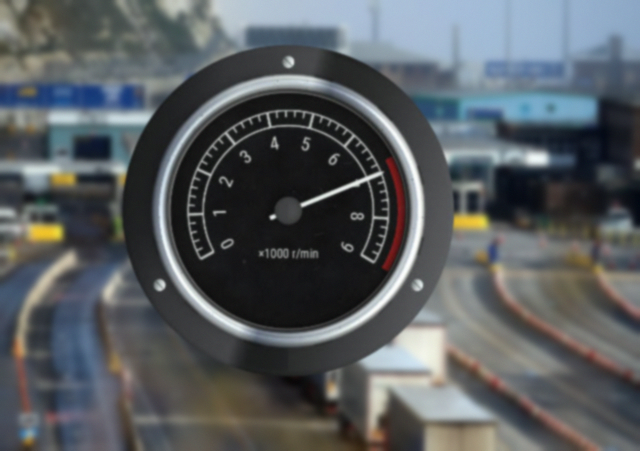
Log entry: 7000; rpm
